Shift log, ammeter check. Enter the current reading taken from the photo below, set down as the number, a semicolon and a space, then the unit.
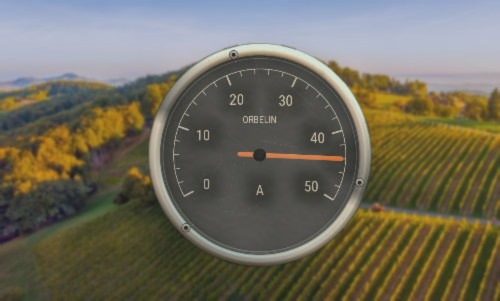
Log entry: 44; A
